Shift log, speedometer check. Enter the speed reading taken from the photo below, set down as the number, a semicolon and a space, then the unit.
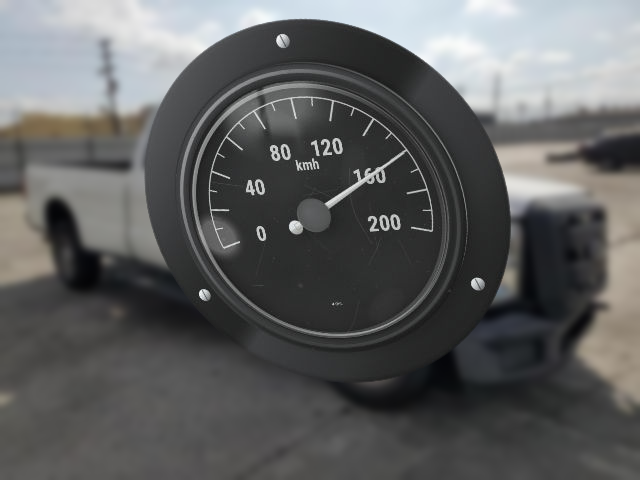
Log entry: 160; km/h
